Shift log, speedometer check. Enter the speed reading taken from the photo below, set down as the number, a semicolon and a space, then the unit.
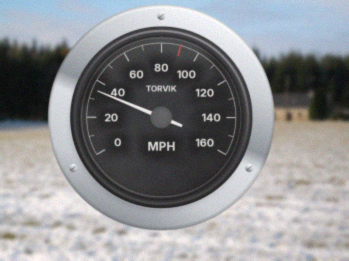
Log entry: 35; mph
